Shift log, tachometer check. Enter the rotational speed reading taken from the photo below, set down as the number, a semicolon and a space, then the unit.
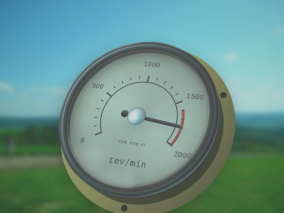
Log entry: 1800; rpm
